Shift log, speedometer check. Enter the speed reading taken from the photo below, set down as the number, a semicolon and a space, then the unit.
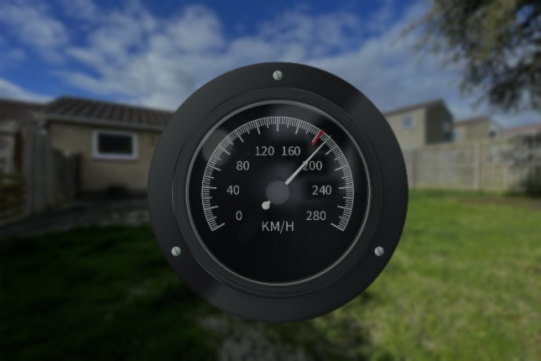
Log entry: 190; km/h
